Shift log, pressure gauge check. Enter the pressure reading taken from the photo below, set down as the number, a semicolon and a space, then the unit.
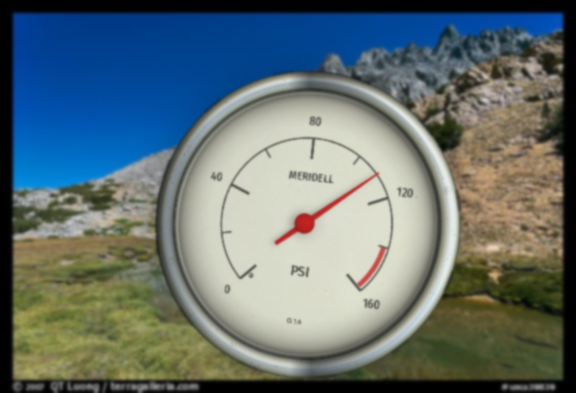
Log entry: 110; psi
